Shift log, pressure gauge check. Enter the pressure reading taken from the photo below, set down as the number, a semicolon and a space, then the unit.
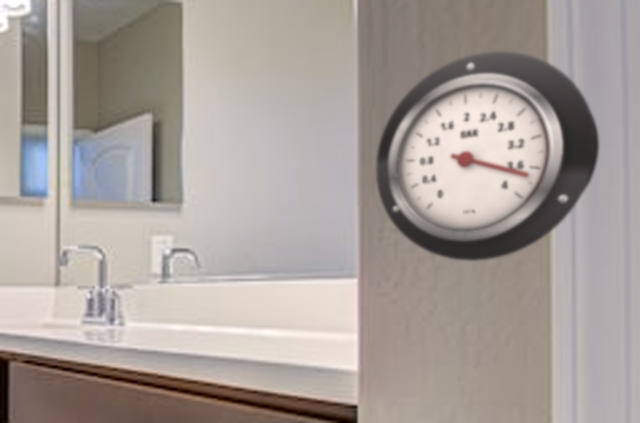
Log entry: 3.7; bar
